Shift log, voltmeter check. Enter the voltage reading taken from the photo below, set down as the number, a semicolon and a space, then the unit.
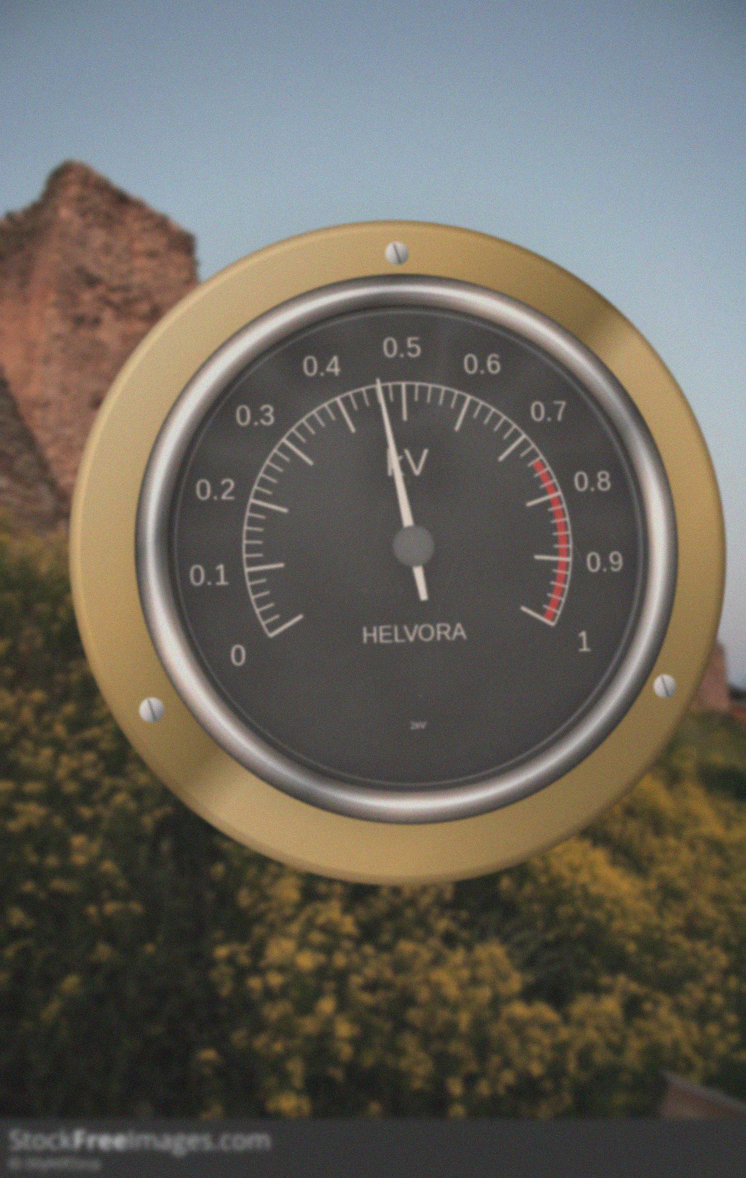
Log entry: 0.46; kV
